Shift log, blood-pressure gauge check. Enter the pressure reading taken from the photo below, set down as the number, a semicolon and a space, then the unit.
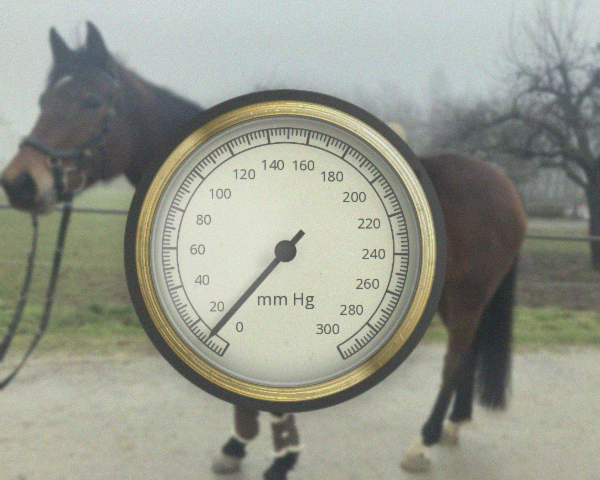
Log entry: 10; mmHg
